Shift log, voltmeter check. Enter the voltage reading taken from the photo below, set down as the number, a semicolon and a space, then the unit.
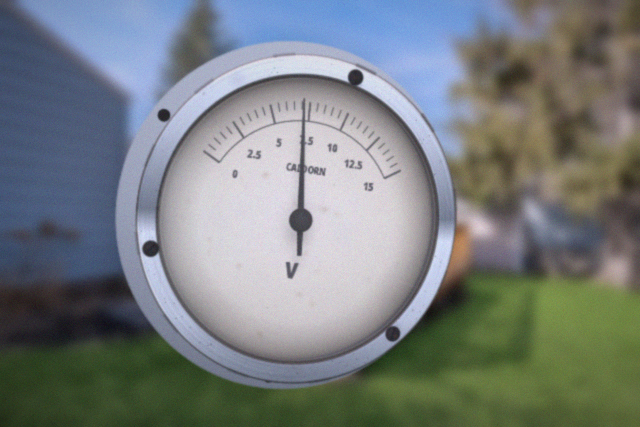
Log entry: 7; V
